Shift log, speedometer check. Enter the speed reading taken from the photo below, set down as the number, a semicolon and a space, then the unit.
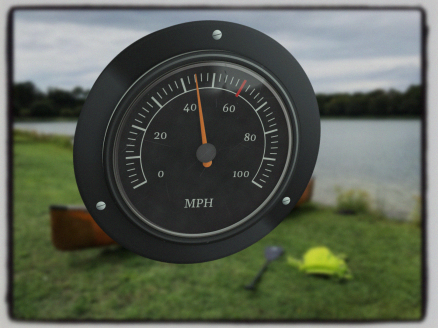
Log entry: 44; mph
